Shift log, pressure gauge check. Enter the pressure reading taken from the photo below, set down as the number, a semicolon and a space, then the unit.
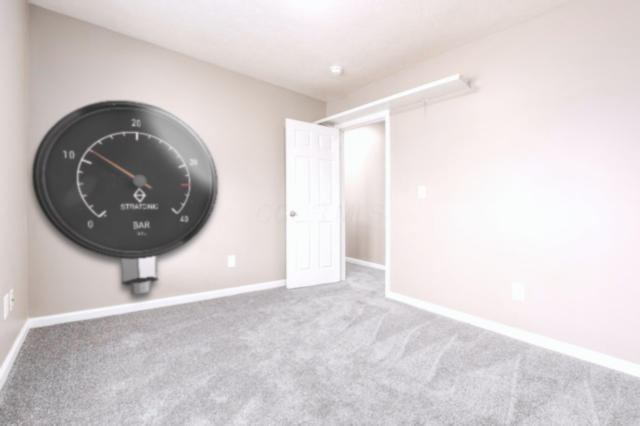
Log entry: 12; bar
